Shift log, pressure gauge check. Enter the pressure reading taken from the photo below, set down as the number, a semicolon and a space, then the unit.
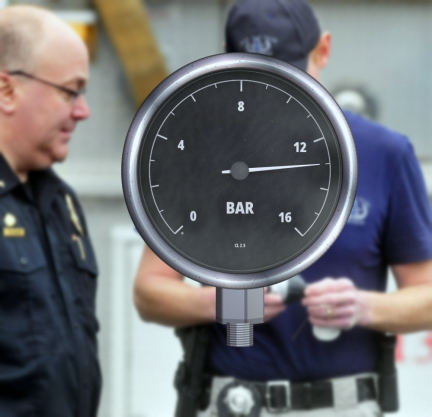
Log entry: 13; bar
